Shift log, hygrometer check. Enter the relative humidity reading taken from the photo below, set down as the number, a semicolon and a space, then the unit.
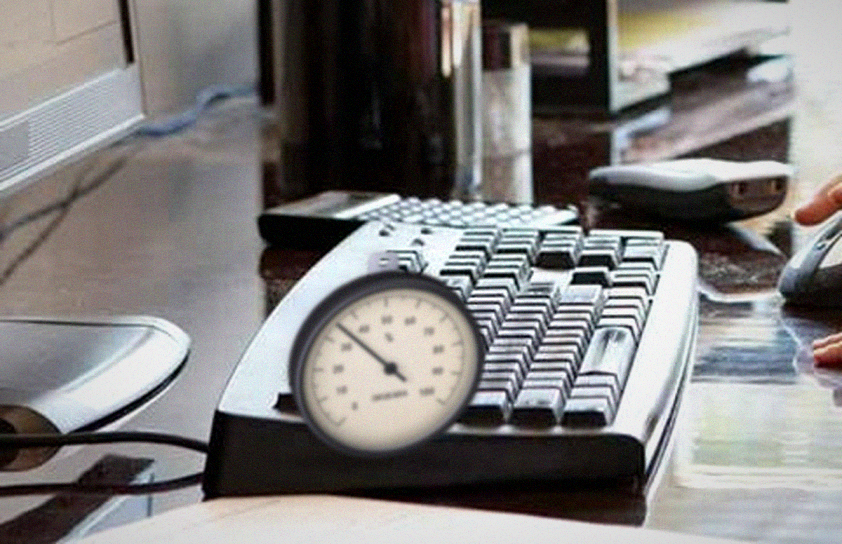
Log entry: 35; %
